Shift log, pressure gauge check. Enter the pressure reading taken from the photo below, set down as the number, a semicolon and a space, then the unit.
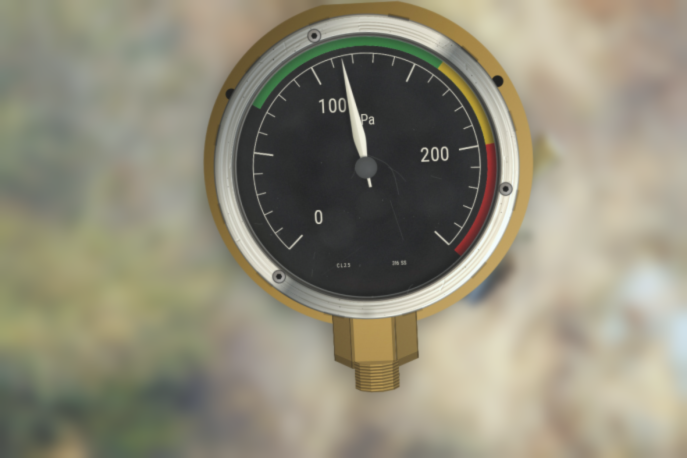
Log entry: 115; kPa
